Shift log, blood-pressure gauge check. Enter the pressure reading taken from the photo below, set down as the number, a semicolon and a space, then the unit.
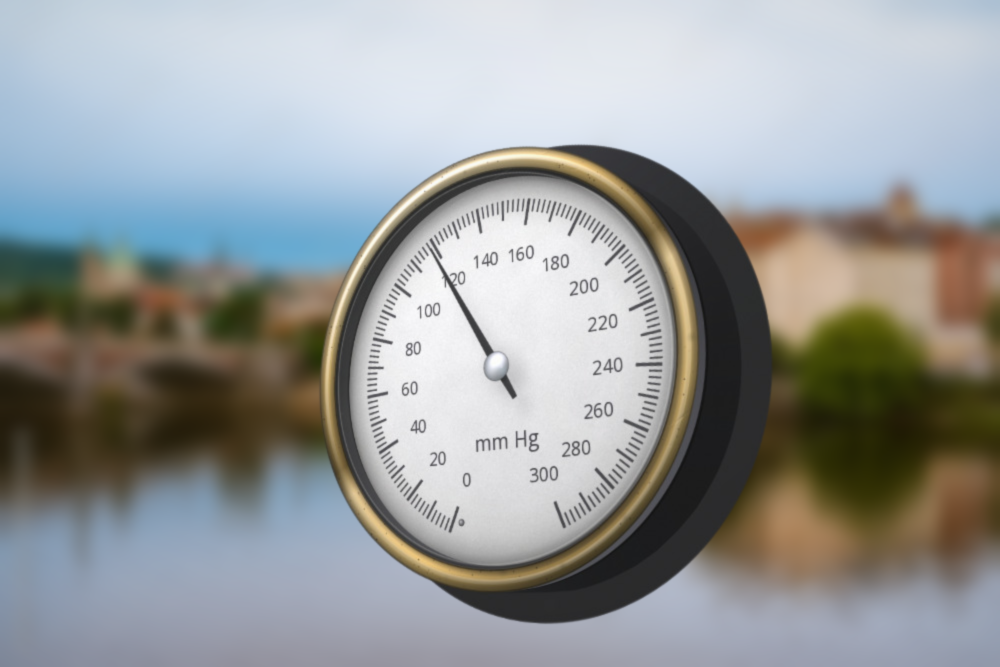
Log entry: 120; mmHg
